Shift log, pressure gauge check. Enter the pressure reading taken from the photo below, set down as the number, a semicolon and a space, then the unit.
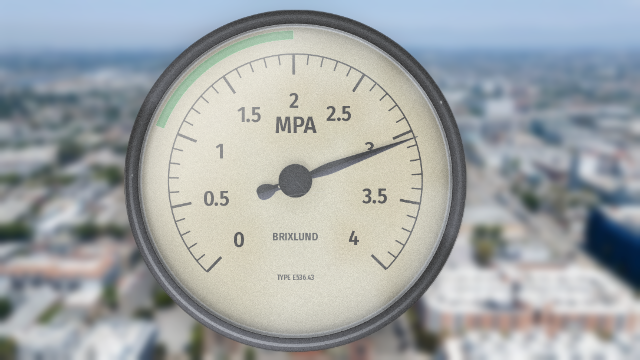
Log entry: 3.05; MPa
